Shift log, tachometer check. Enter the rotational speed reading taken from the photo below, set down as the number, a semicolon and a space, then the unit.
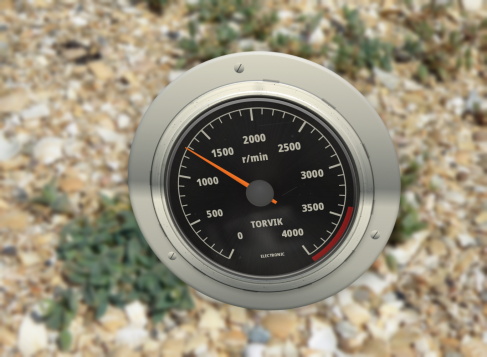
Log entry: 1300; rpm
